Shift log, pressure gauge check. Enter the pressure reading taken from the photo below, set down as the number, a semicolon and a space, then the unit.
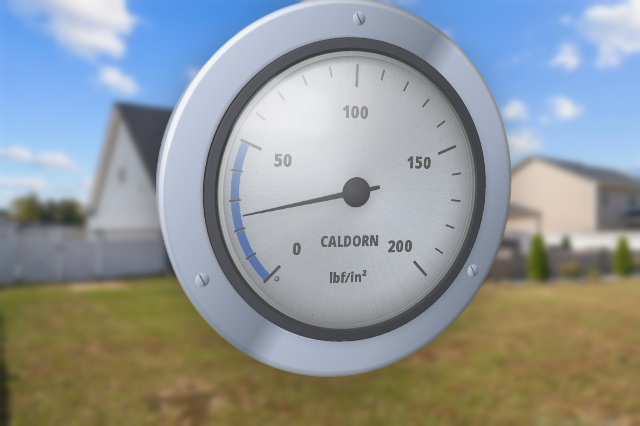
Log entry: 25; psi
